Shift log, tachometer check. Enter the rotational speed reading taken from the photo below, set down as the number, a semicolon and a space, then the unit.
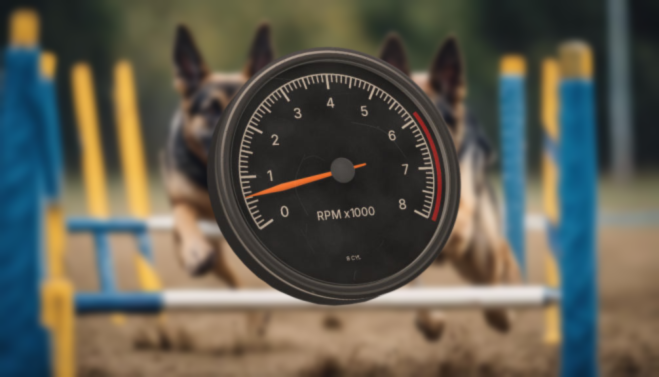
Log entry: 600; rpm
